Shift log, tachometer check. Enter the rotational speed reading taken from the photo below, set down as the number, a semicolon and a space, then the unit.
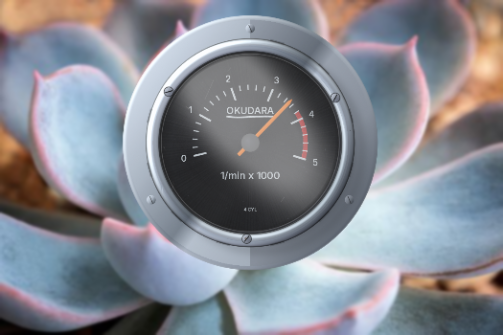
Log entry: 3500; rpm
